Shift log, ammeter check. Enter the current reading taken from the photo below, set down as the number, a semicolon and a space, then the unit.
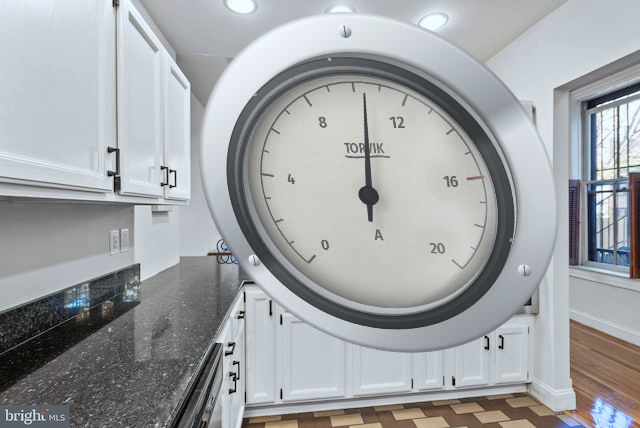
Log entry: 10.5; A
